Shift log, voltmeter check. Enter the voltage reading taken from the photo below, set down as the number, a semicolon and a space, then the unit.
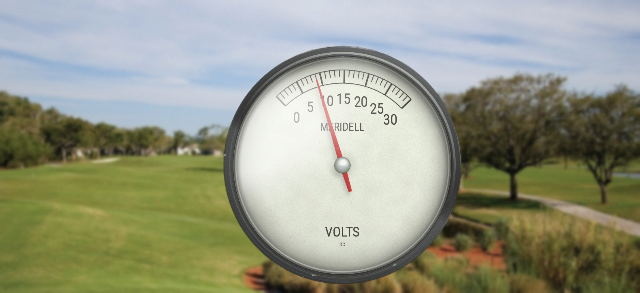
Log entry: 9; V
